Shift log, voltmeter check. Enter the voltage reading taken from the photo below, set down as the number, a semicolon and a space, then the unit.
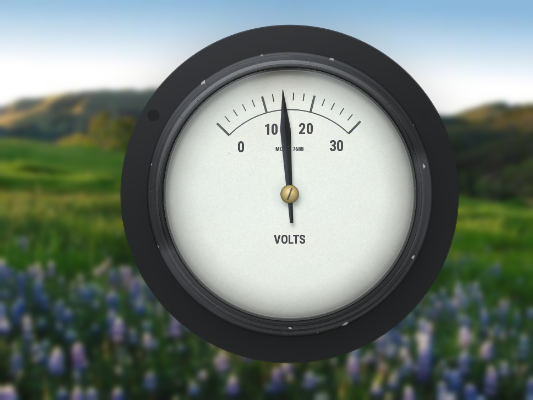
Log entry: 14; V
